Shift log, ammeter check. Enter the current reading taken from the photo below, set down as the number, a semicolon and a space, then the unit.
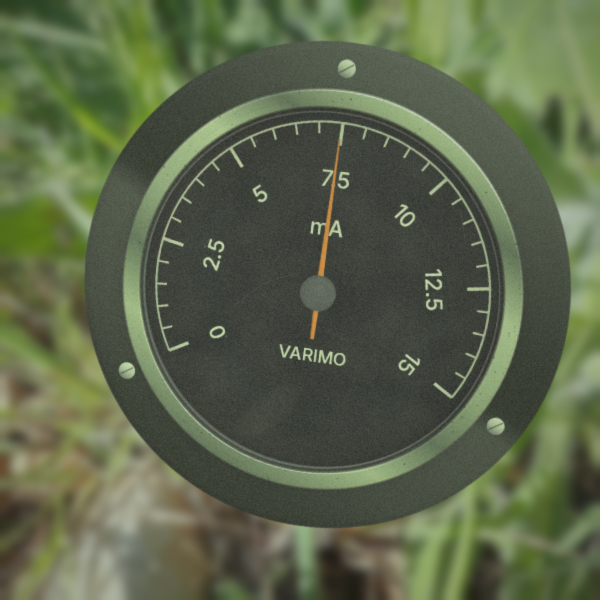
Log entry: 7.5; mA
